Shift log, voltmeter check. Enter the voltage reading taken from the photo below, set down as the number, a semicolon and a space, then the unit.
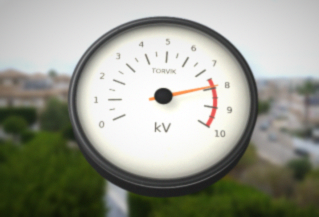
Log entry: 8; kV
